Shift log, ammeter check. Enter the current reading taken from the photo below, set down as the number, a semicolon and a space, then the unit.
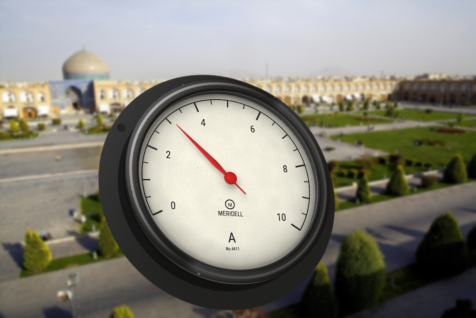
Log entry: 3; A
